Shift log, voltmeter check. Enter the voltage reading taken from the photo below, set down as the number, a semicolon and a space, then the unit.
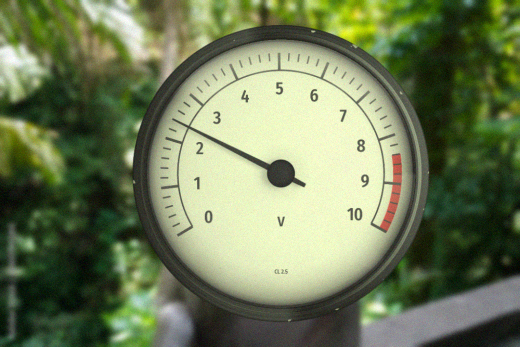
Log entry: 2.4; V
